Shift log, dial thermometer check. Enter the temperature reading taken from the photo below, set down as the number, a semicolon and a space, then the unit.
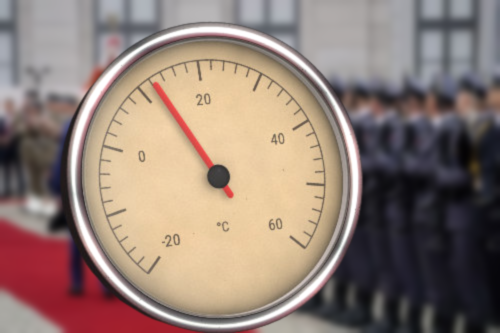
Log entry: 12; °C
